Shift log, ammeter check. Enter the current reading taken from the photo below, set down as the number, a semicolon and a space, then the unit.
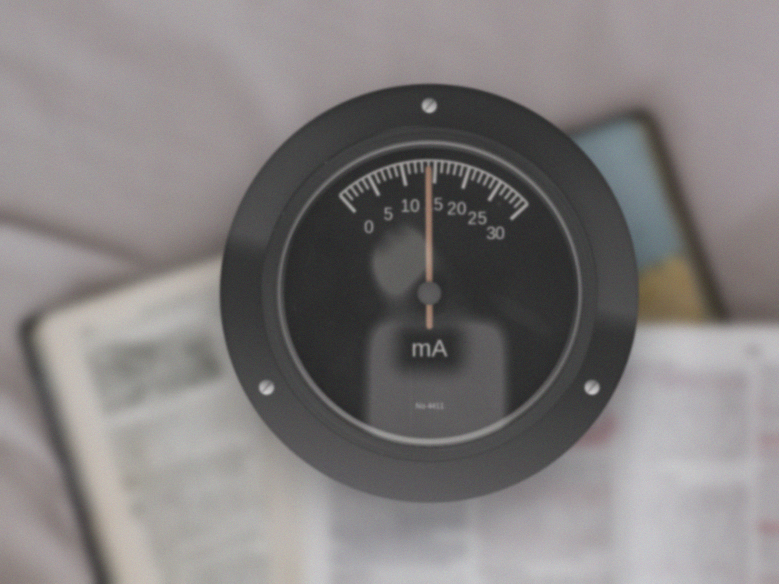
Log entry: 14; mA
